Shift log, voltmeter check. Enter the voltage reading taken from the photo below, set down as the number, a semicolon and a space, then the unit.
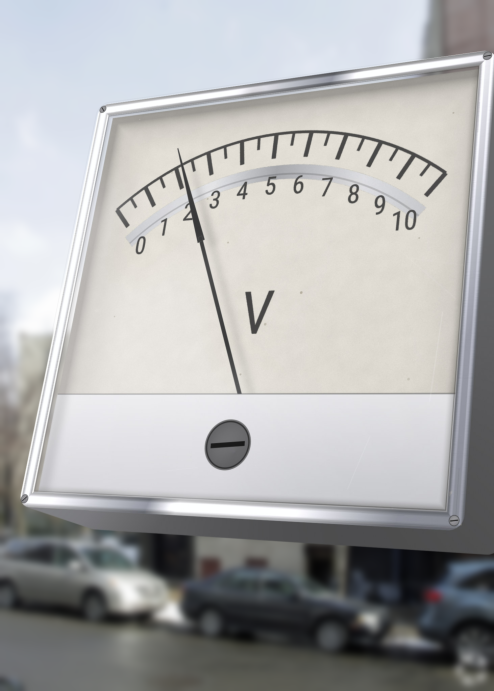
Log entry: 2.25; V
